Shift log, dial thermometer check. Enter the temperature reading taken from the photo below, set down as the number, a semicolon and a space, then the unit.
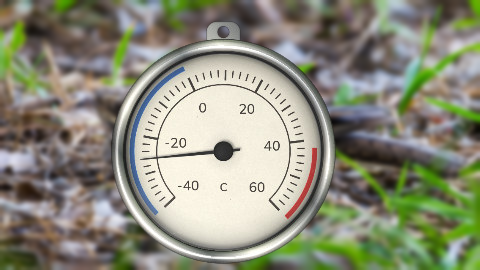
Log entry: -26; °C
